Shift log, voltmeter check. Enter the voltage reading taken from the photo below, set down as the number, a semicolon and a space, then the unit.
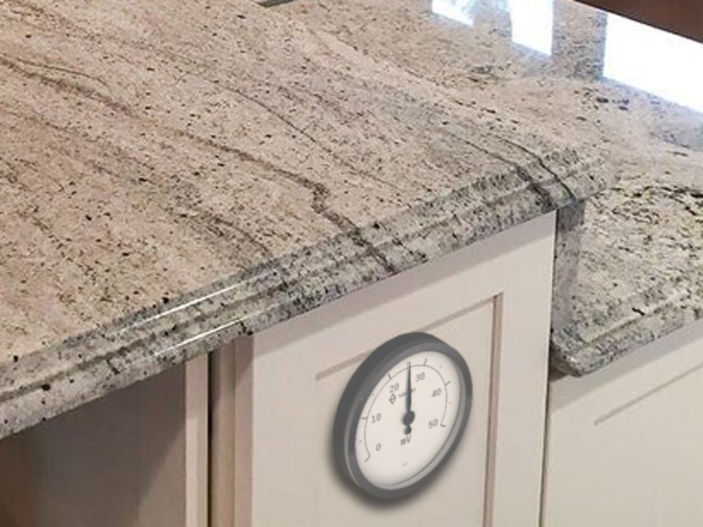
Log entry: 25; mV
